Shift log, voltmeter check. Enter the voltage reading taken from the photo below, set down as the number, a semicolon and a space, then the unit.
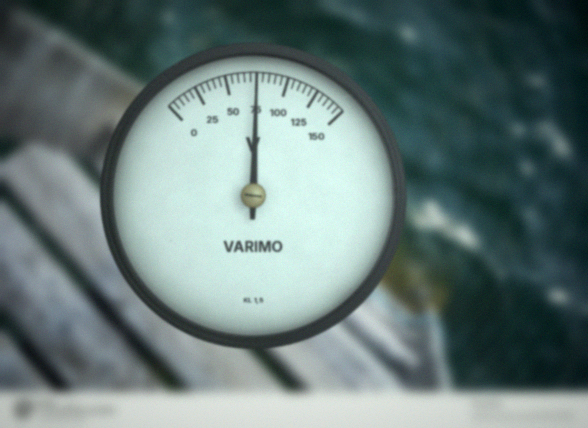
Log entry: 75; V
